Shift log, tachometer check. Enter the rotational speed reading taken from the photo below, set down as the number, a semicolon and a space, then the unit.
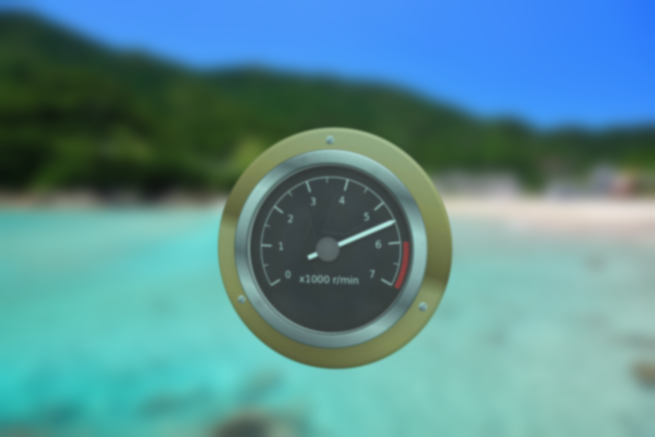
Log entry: 5500; rpm
